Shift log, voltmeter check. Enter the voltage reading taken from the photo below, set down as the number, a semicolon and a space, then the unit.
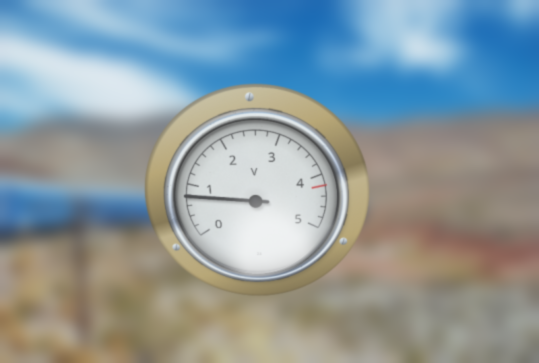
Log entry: 0.8; V
